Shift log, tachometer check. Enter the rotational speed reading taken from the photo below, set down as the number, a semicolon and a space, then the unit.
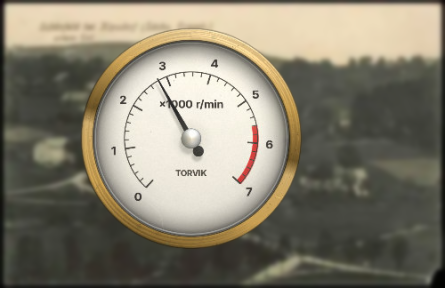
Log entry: 2800; rpm
